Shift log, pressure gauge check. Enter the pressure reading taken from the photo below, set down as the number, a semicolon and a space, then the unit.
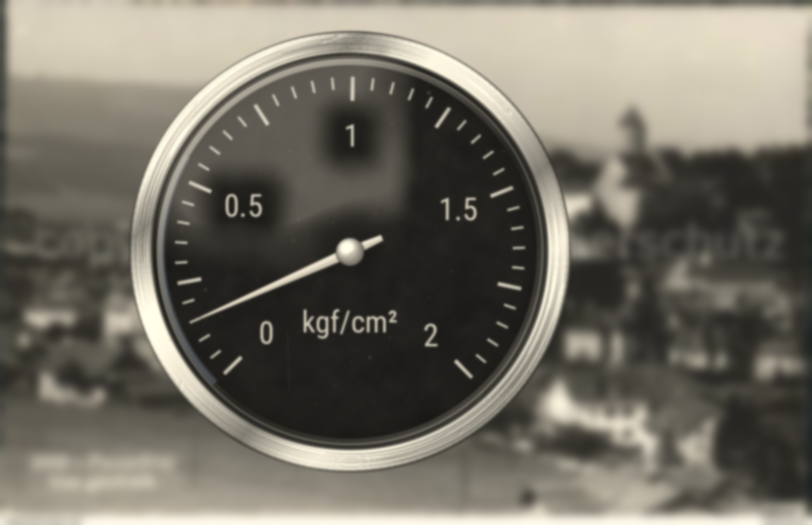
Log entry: 0.15; kg/cm²
